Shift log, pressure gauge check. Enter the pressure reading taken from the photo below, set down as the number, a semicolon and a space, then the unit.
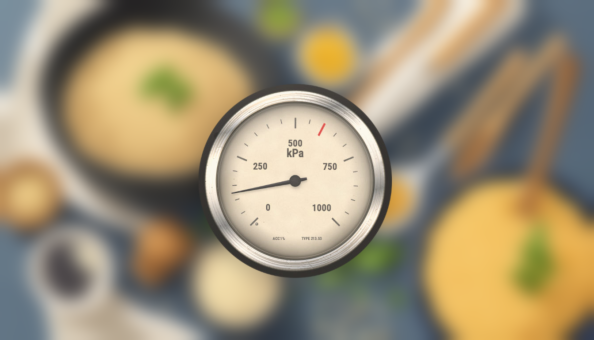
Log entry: 125; kPa
